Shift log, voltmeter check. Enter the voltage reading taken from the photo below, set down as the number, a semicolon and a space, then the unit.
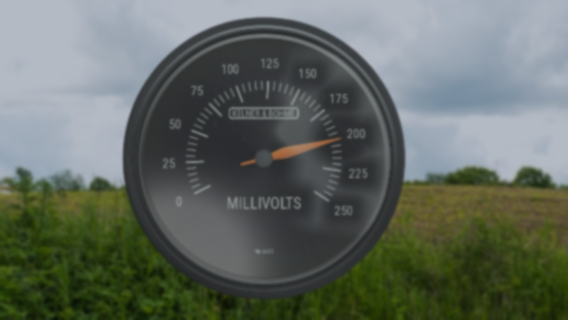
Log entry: 200; mV
